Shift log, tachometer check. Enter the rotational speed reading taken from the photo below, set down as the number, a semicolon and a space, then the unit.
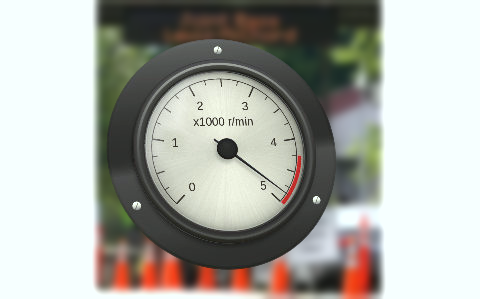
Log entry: 4875; rpm
